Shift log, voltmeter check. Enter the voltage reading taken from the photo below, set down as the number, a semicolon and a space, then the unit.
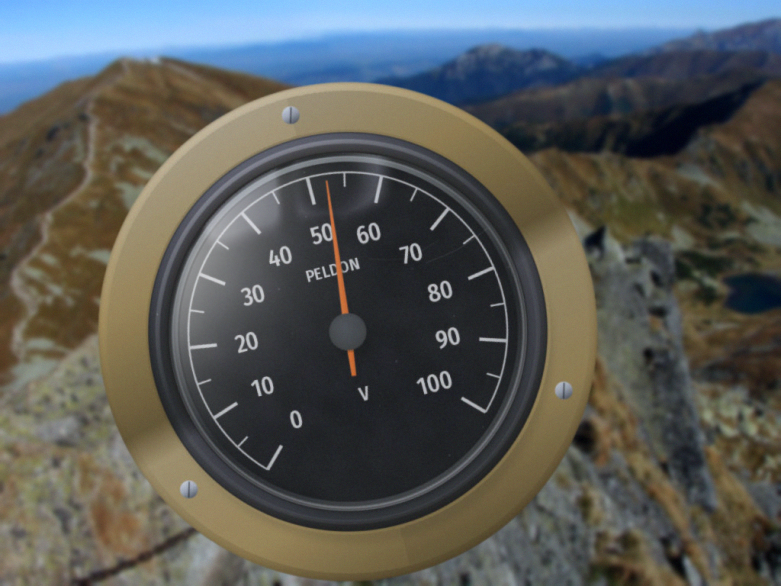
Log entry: 52.5; V
